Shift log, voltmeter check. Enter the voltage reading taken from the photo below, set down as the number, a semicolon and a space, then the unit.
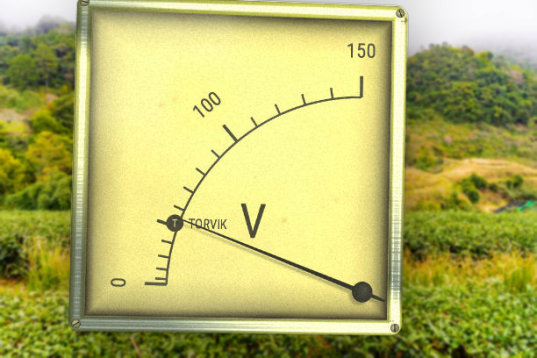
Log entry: 55; V
